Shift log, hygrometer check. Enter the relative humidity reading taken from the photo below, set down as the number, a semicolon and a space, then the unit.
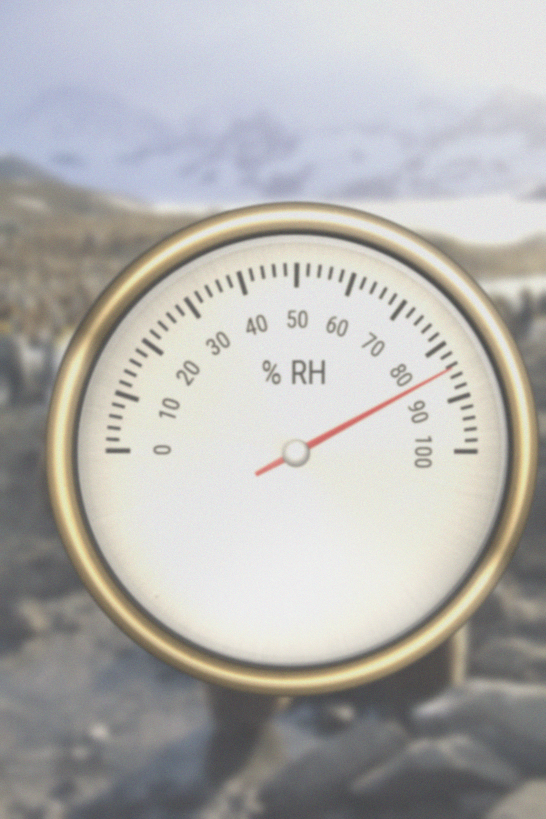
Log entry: 84; %
